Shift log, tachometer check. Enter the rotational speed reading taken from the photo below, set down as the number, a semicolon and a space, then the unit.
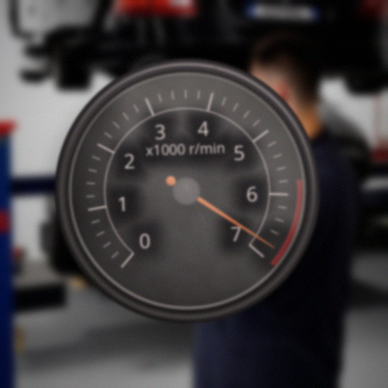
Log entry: 6800; rpm
